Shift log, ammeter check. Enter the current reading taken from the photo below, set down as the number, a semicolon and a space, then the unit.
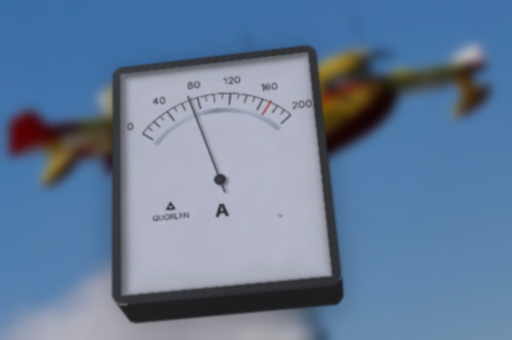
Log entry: 70; A
